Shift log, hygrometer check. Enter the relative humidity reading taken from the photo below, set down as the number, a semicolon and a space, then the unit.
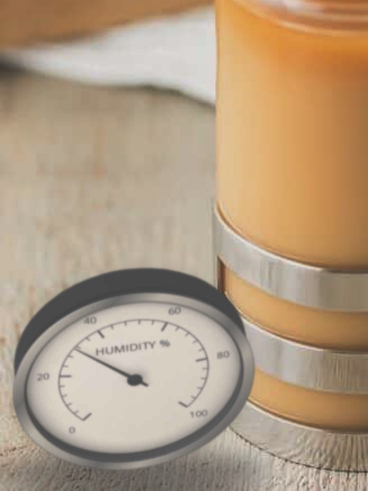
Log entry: 32; %
